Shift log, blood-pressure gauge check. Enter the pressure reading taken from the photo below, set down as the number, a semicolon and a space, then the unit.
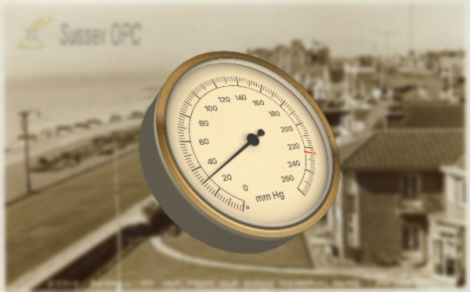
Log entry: 30; mmHg
